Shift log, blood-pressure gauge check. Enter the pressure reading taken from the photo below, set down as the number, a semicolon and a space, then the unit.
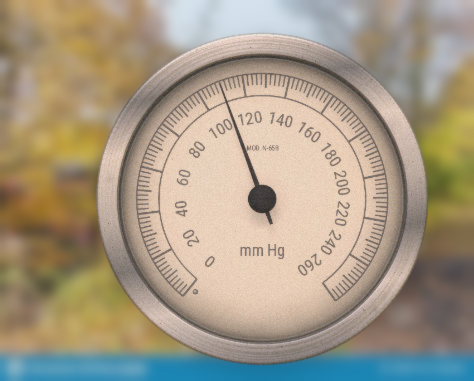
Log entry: 110; mmHg
